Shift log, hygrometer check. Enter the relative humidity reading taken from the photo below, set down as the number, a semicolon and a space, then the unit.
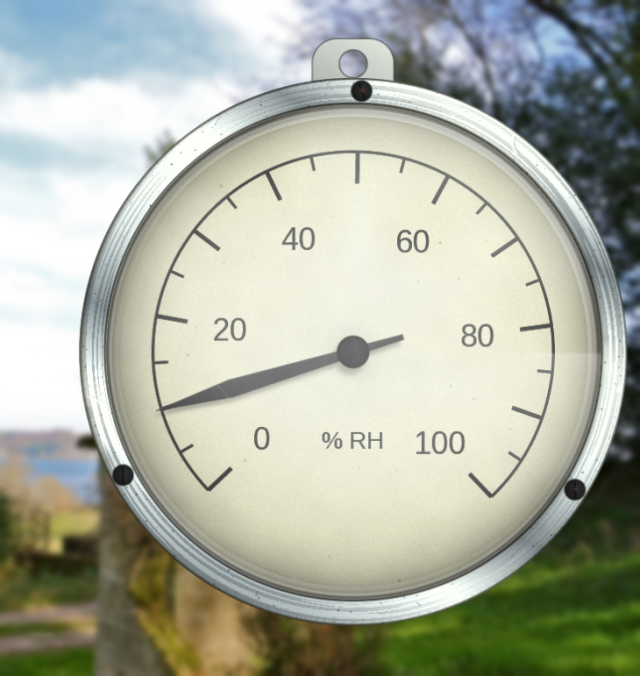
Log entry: 10; %
